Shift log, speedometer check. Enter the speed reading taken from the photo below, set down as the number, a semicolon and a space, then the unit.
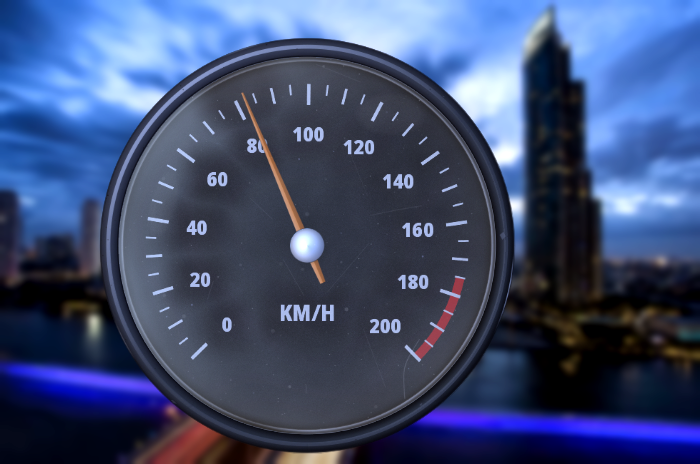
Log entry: 82.5; km/h
